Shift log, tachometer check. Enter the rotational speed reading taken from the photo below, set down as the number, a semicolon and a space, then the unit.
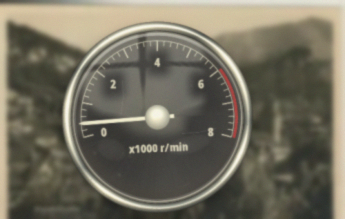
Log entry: 400; rpm
